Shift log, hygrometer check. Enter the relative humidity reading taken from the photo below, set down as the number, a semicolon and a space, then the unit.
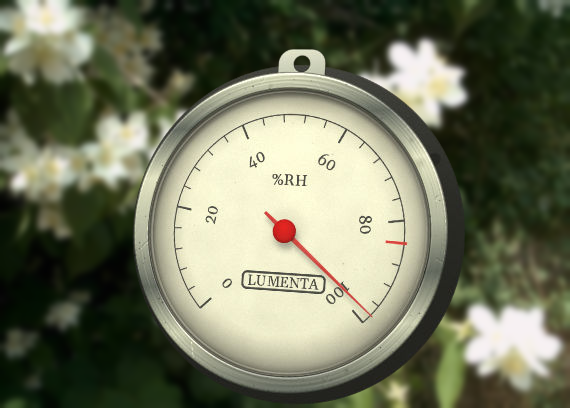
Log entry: 98; %
